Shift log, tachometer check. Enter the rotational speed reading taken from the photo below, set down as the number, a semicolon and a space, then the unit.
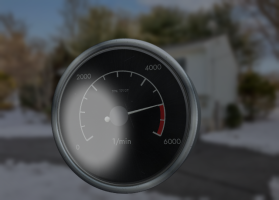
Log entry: 5000; rpm
